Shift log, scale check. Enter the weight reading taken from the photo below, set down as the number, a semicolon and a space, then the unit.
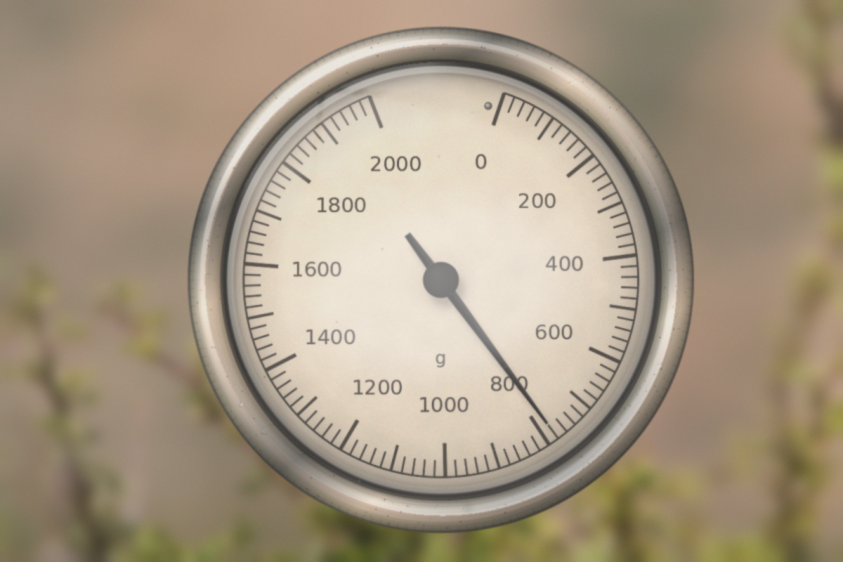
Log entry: 780; g
